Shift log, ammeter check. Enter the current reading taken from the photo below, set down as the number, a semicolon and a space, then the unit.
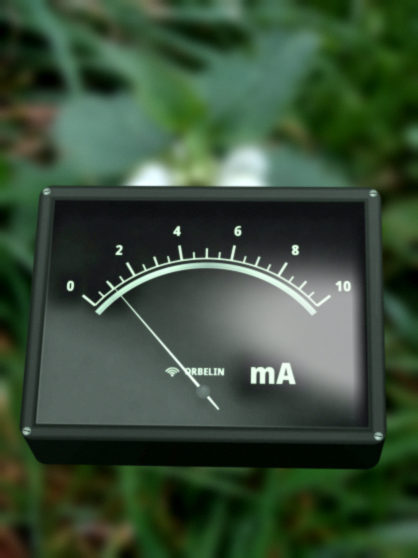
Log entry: 1; mA
